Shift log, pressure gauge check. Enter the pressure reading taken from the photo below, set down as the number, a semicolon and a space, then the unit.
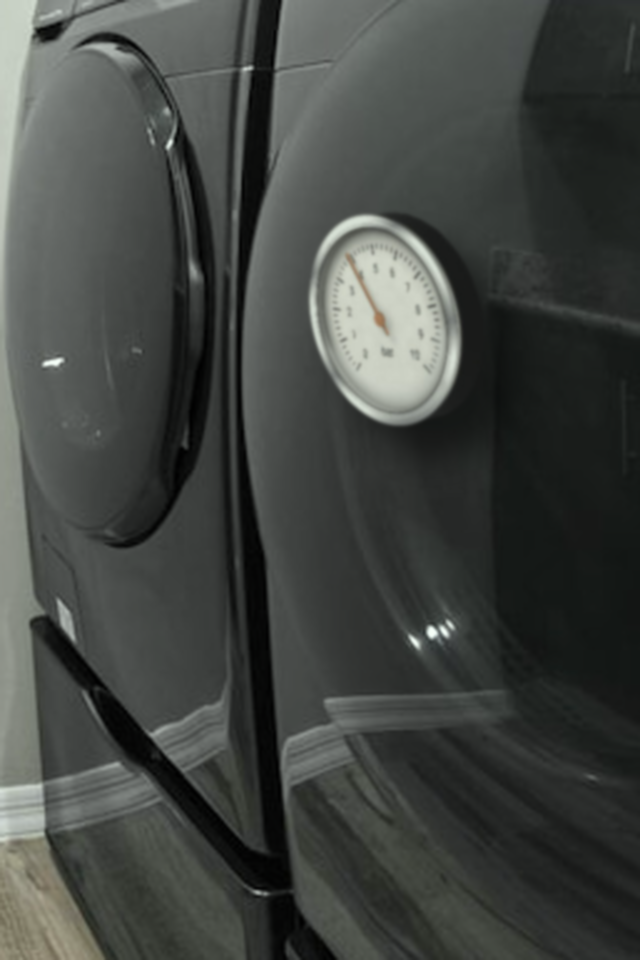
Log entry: 4; bar
